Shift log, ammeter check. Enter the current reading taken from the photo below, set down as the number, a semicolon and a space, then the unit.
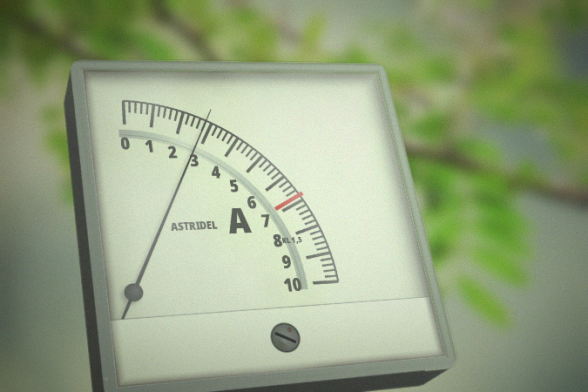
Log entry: 2.8; A
